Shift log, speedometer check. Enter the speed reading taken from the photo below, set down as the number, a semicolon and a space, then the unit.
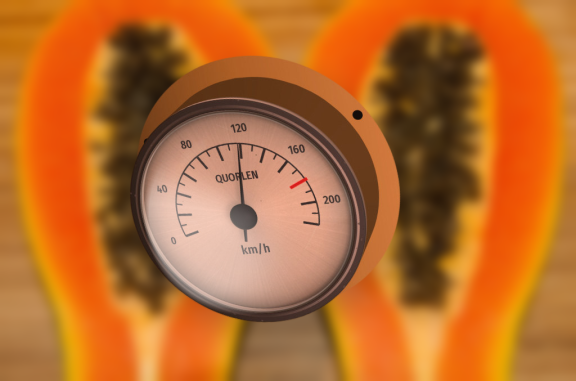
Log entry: 120; km/h
